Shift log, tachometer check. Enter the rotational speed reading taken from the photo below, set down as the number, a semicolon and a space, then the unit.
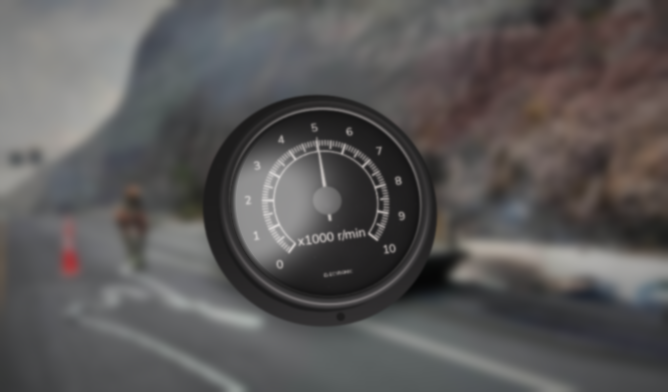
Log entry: 5000; rpm
